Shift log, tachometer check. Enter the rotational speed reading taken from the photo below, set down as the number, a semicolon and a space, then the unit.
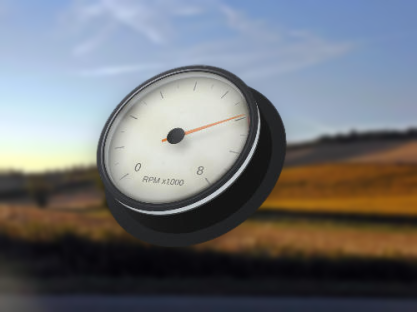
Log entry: 6000; rpm
